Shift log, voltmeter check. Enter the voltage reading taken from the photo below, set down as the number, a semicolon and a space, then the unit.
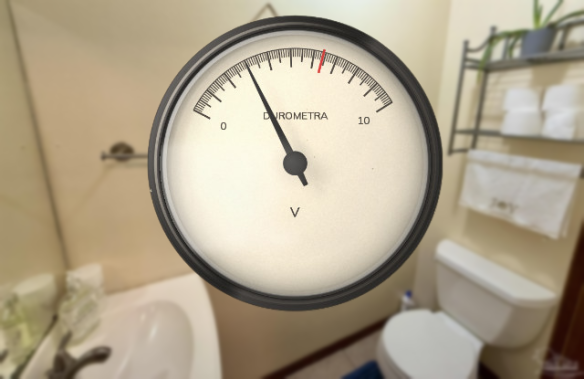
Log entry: 3; V
